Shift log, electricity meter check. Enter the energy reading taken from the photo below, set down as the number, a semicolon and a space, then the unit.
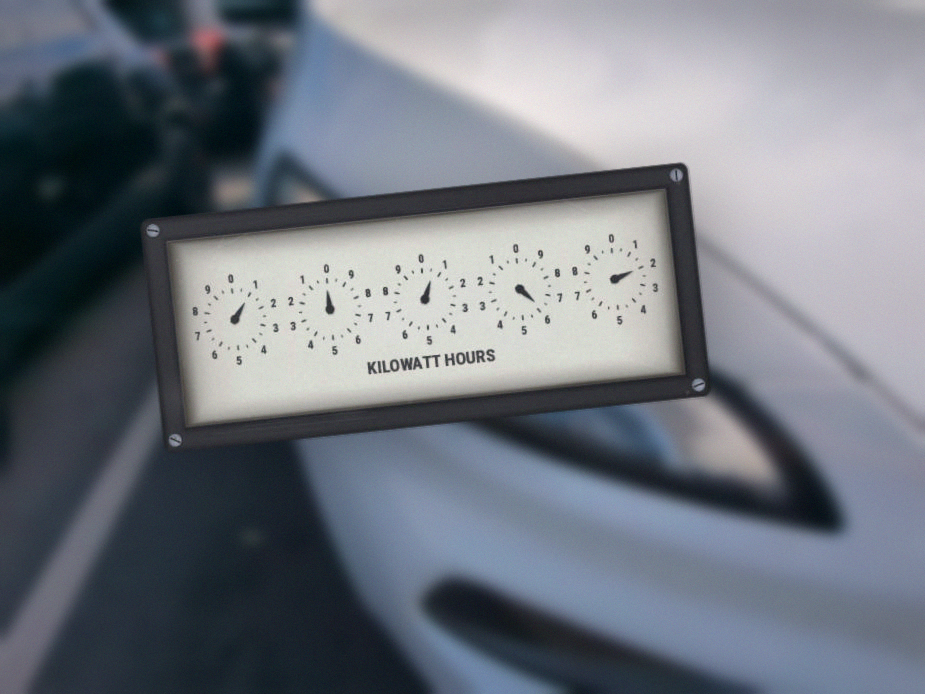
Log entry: 10062; kWh
